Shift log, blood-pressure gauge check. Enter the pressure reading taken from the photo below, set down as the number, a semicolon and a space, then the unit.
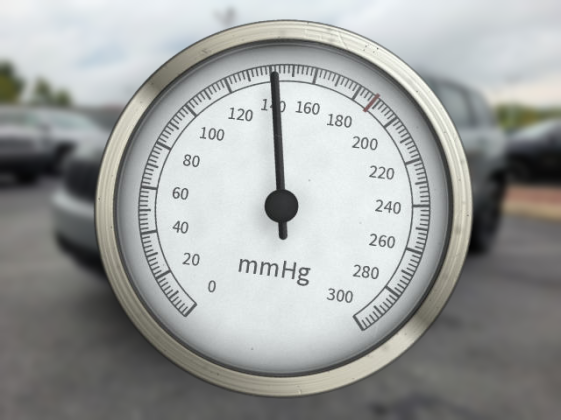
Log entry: 142; mmHg
